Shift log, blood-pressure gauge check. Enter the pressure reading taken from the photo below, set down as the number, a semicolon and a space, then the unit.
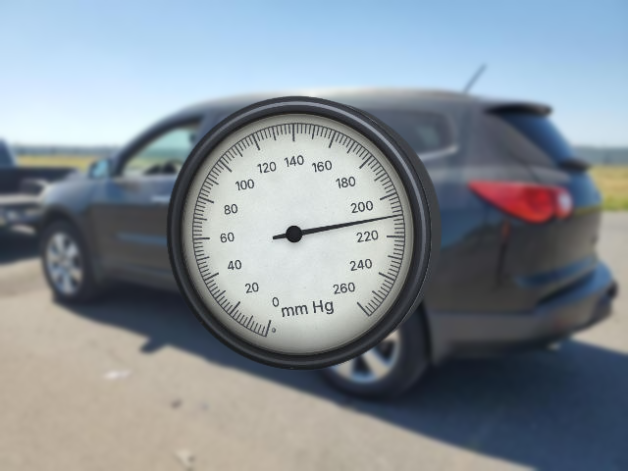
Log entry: 210; mmHg
